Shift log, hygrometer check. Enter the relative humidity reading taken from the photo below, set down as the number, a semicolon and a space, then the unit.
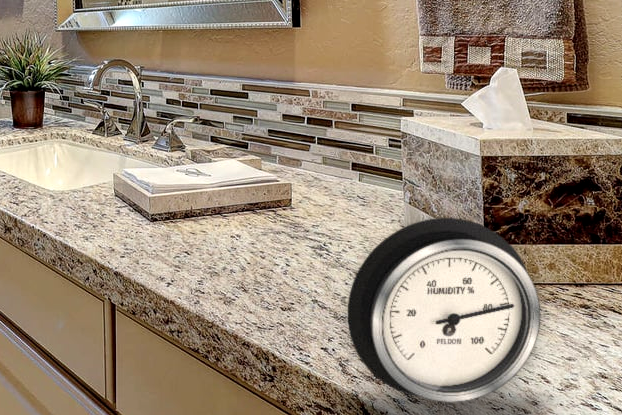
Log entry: 80; %
